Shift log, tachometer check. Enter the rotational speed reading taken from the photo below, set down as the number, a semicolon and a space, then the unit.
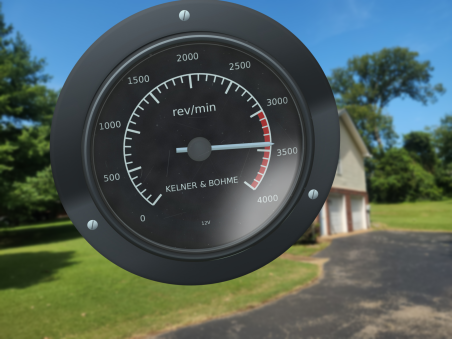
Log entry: 3400; rpm
